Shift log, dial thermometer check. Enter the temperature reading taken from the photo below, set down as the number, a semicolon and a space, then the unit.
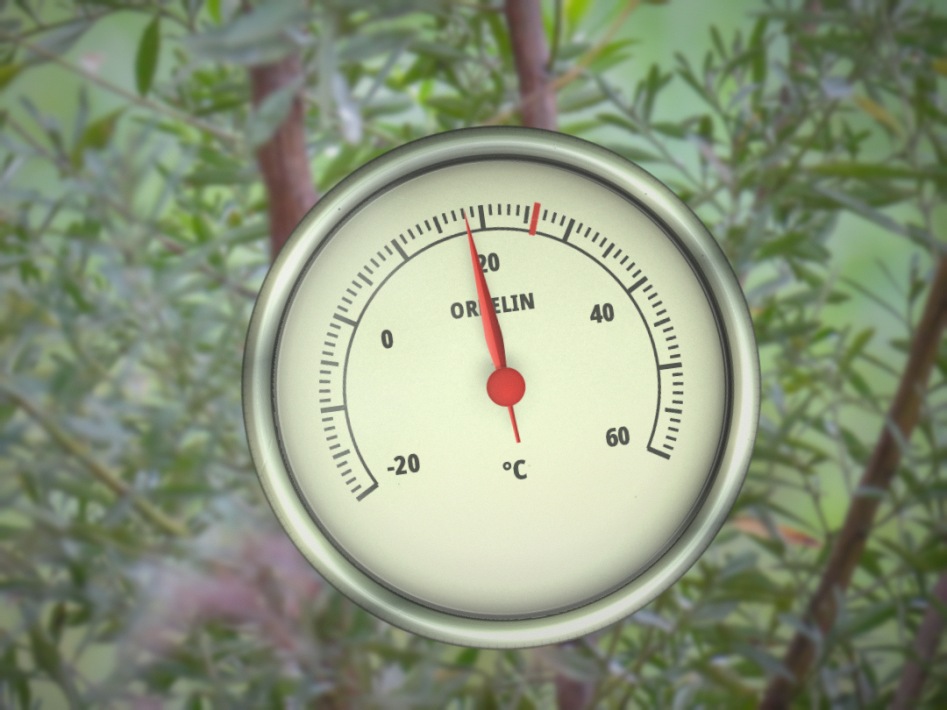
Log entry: 18; °C
